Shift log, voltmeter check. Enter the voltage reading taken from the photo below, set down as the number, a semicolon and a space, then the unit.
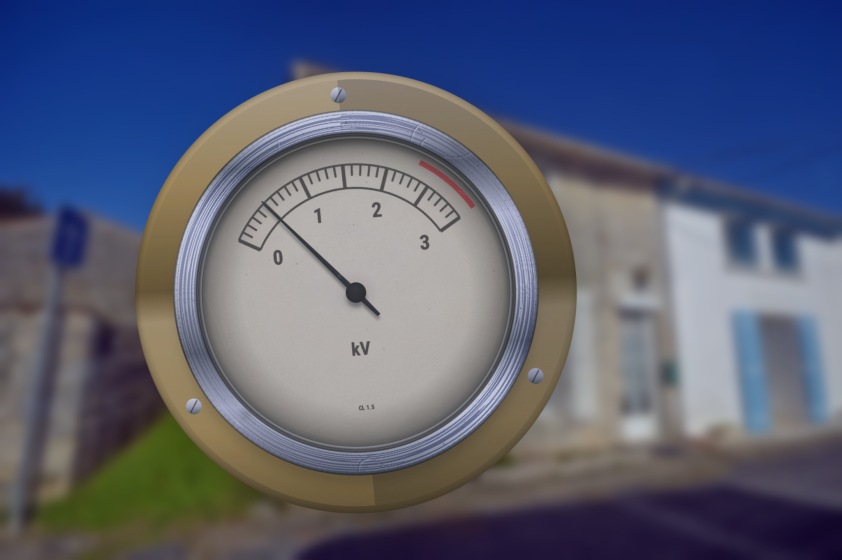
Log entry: 0.5; kV
